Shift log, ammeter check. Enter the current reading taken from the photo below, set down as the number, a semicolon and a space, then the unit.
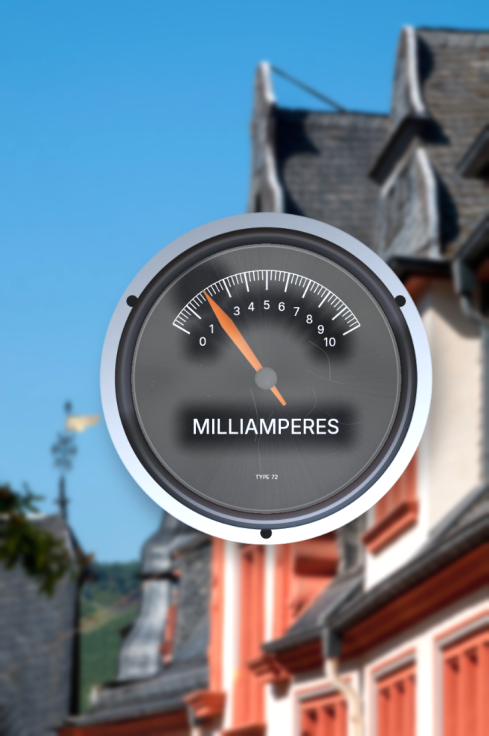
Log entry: 2; mA
